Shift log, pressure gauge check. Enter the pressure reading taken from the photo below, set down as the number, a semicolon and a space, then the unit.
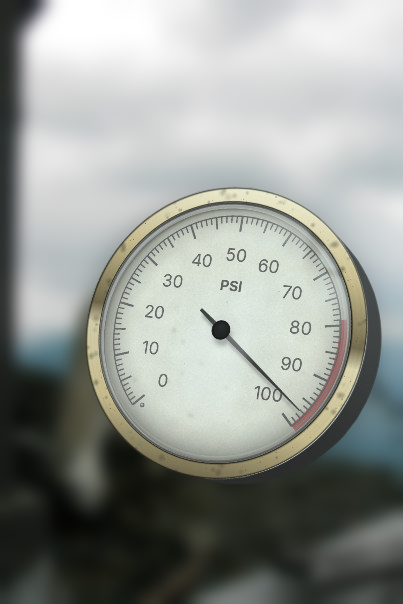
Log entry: 97; psi
